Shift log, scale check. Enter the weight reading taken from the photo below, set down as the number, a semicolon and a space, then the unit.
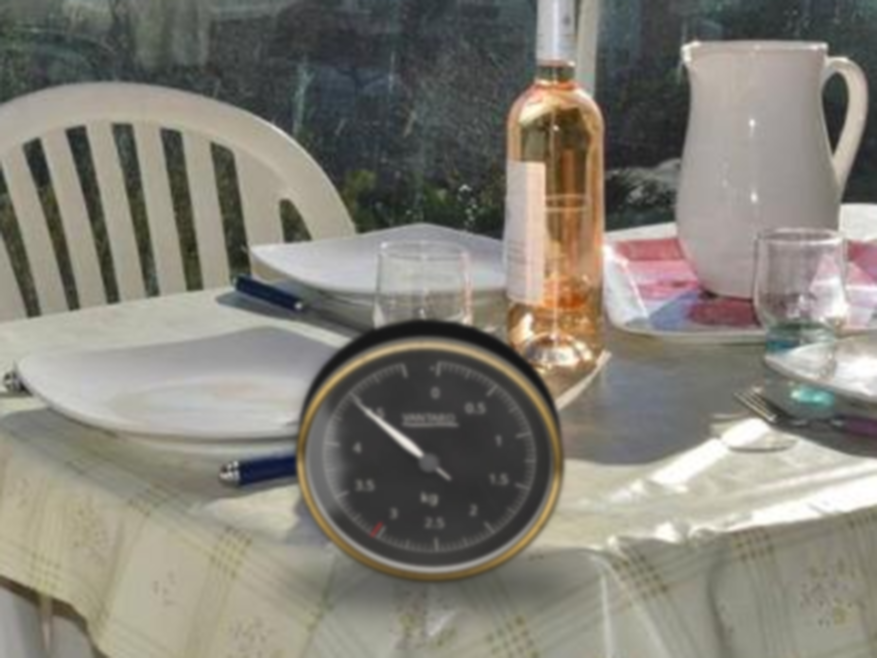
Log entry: 4.5; kg
